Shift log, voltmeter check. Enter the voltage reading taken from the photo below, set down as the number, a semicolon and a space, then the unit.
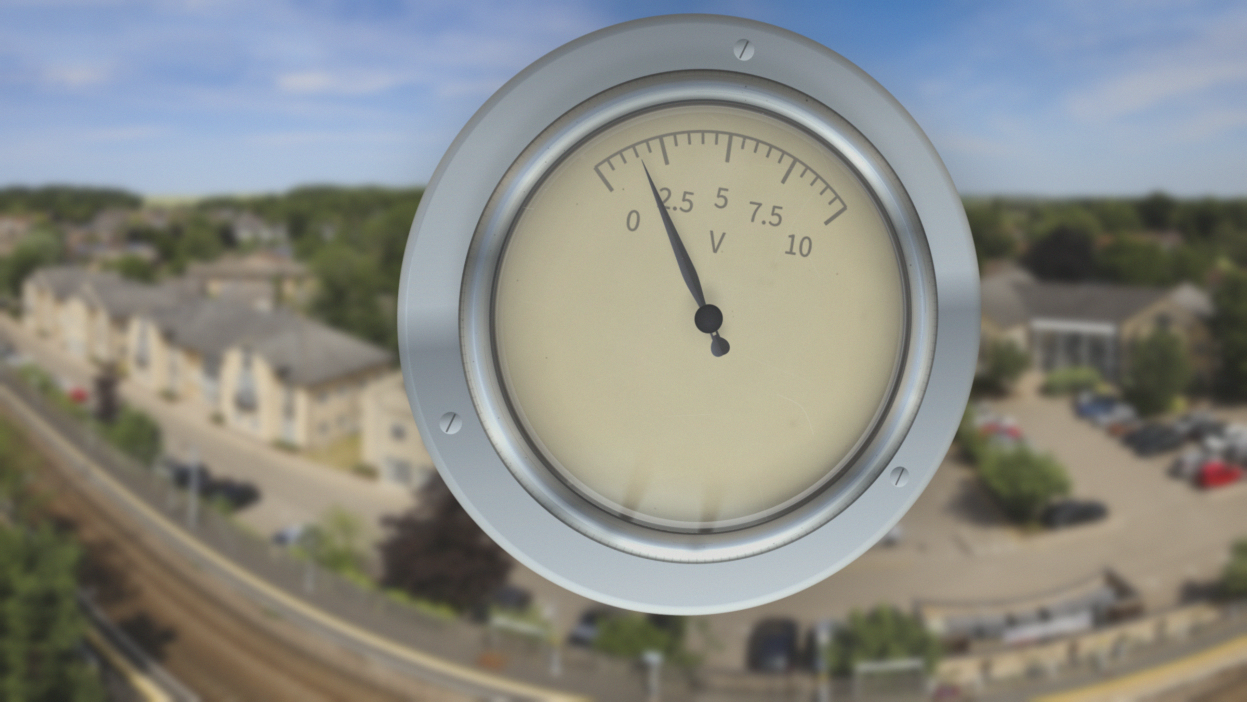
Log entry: 1.5; V
